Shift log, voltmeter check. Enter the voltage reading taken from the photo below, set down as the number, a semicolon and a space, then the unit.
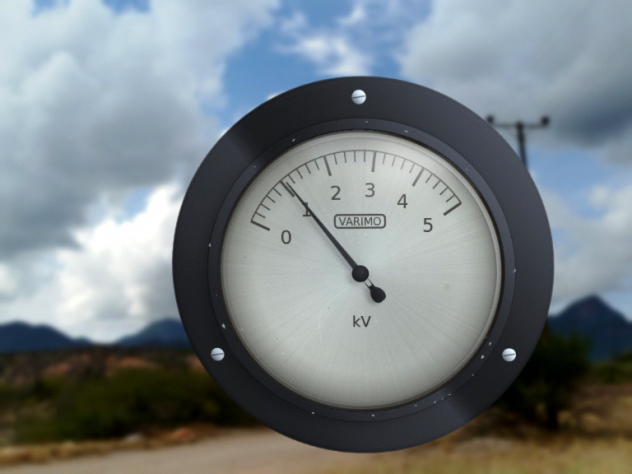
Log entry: 1.1; kV
